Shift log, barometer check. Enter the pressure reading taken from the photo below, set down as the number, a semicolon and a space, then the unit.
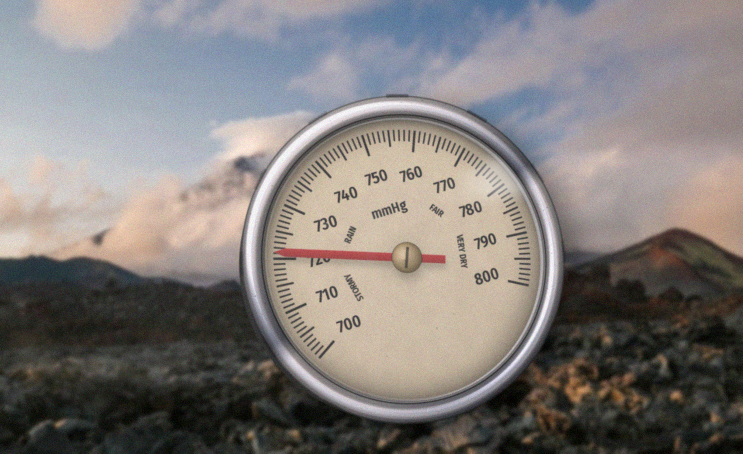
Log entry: 721; mmHg
